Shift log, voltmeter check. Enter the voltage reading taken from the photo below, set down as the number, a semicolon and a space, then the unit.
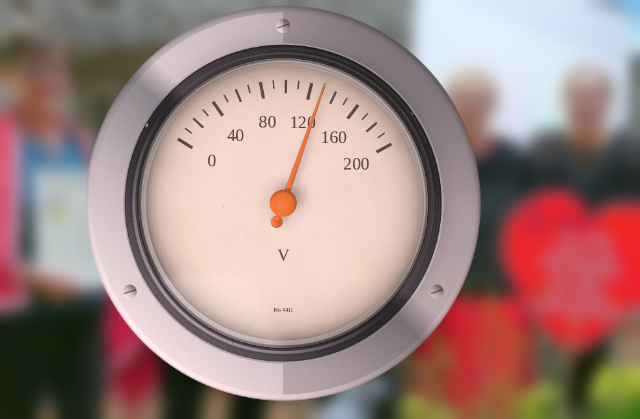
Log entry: 130; V
